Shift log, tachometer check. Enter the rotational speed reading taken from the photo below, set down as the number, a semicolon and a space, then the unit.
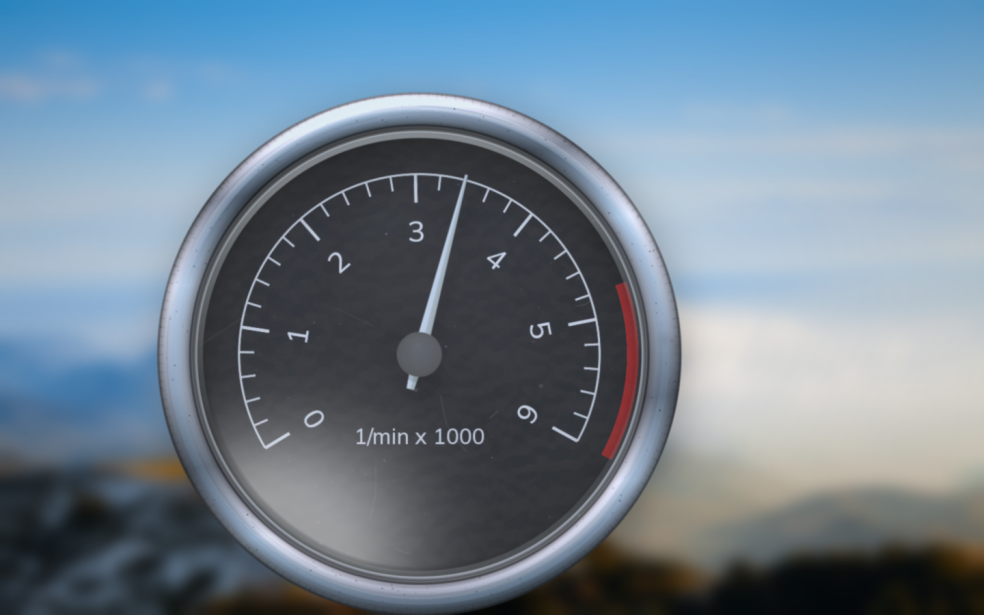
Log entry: 3400; rpm
